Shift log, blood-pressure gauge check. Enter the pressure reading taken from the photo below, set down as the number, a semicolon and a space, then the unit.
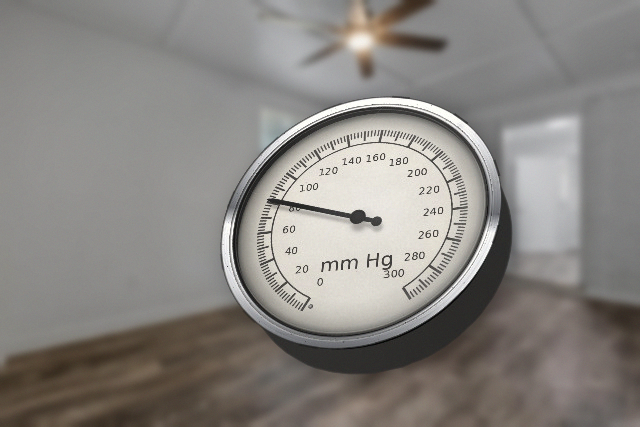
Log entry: 80; mmHg
